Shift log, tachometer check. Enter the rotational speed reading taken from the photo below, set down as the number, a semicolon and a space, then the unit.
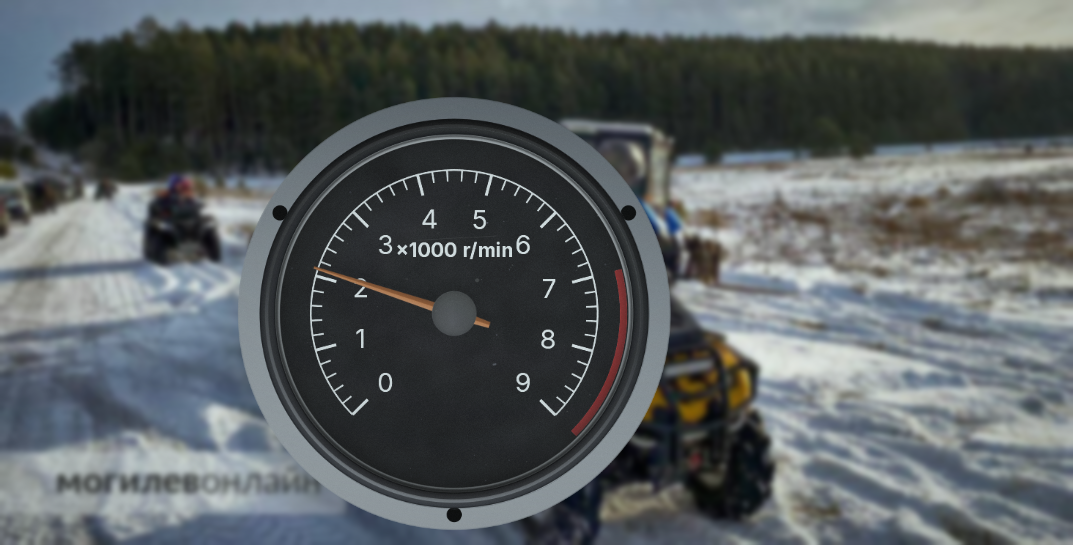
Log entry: 2100; rpm
